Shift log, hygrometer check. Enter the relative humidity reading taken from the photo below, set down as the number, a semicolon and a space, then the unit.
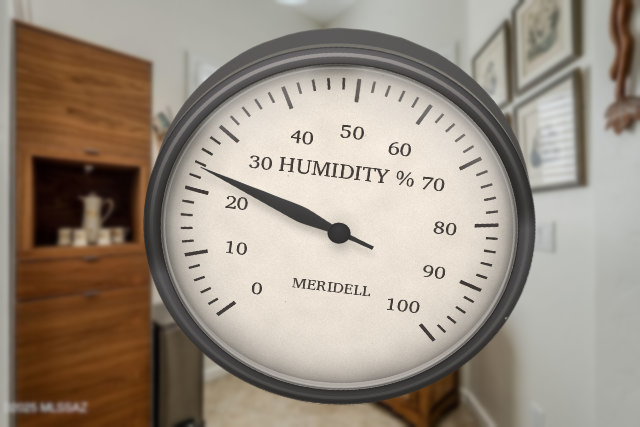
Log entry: 24; %
